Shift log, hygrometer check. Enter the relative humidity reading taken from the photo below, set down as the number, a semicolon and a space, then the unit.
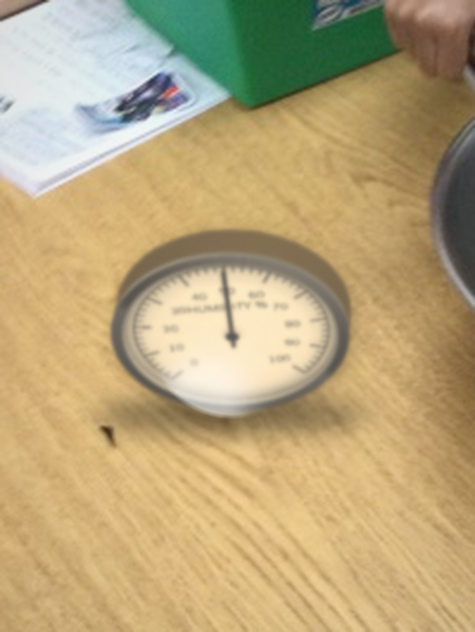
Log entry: 50; %
